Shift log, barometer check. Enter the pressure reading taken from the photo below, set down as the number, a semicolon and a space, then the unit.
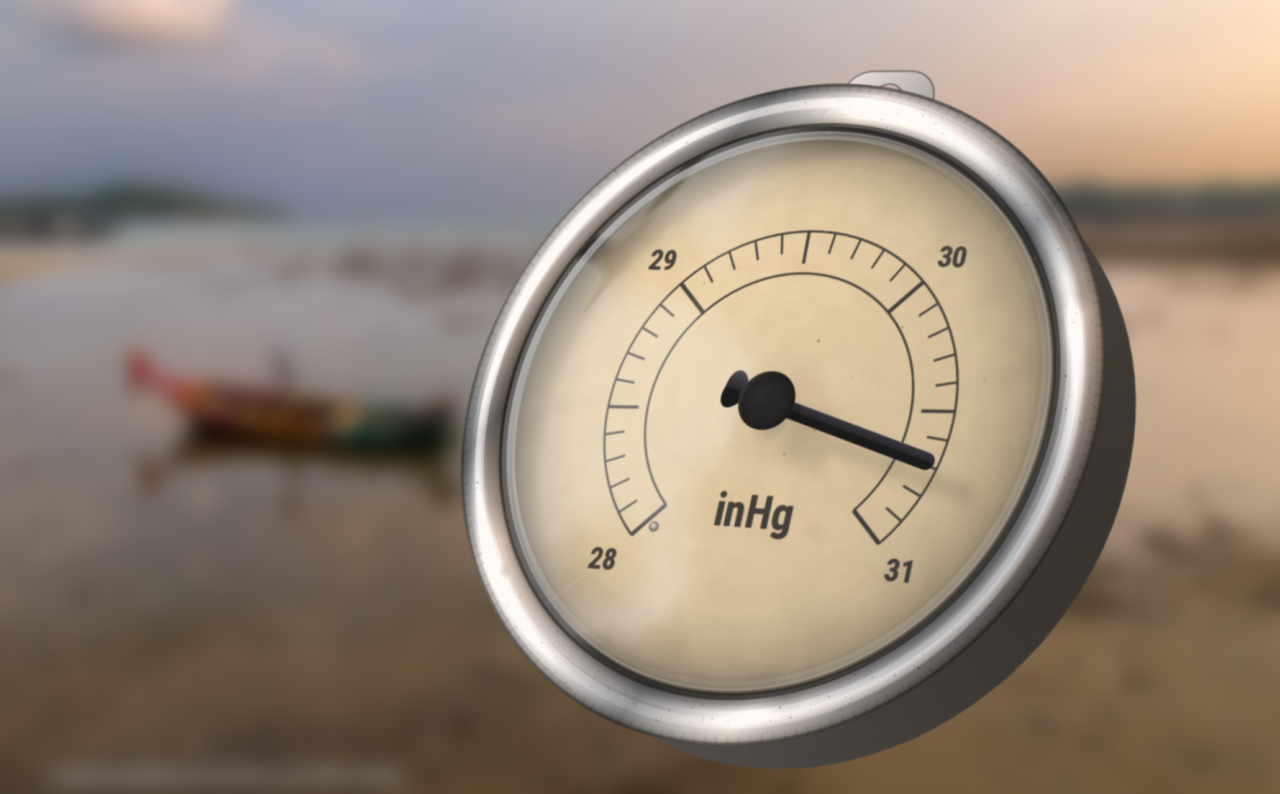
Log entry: 30.7; inHg
